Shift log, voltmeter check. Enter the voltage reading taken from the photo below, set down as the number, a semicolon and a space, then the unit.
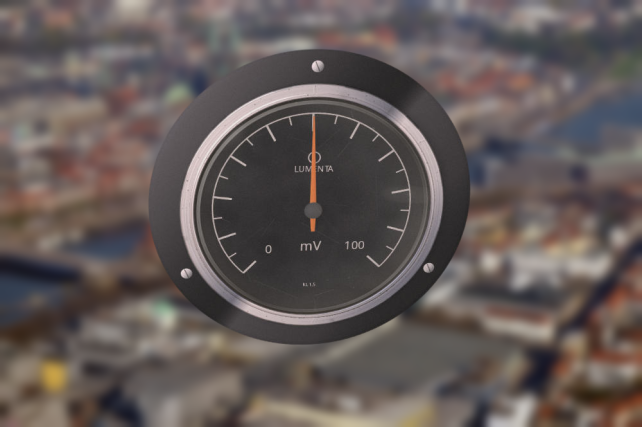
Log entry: 50; mV
